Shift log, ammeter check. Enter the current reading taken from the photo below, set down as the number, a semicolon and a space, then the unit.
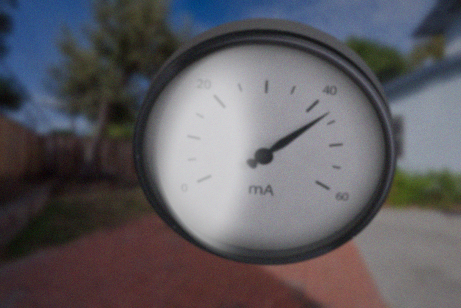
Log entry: 42.5; mA
